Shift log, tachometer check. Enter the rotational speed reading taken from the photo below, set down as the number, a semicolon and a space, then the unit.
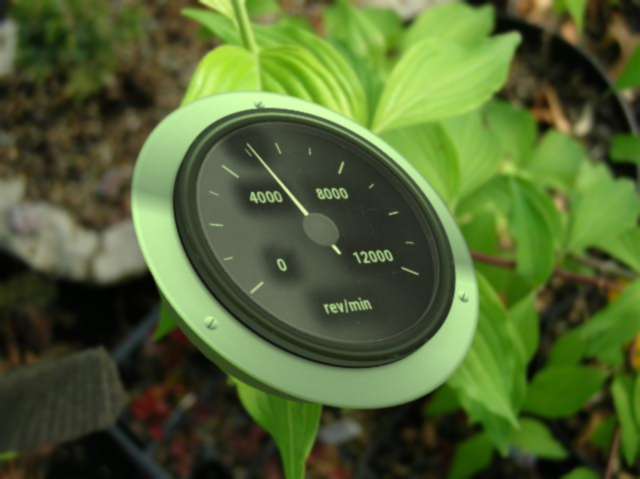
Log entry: 5000; rpm
